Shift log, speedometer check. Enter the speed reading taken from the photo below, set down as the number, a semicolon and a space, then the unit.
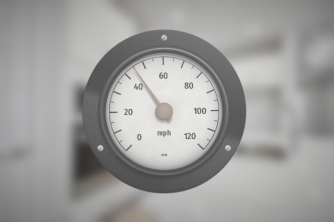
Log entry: 45; mph
